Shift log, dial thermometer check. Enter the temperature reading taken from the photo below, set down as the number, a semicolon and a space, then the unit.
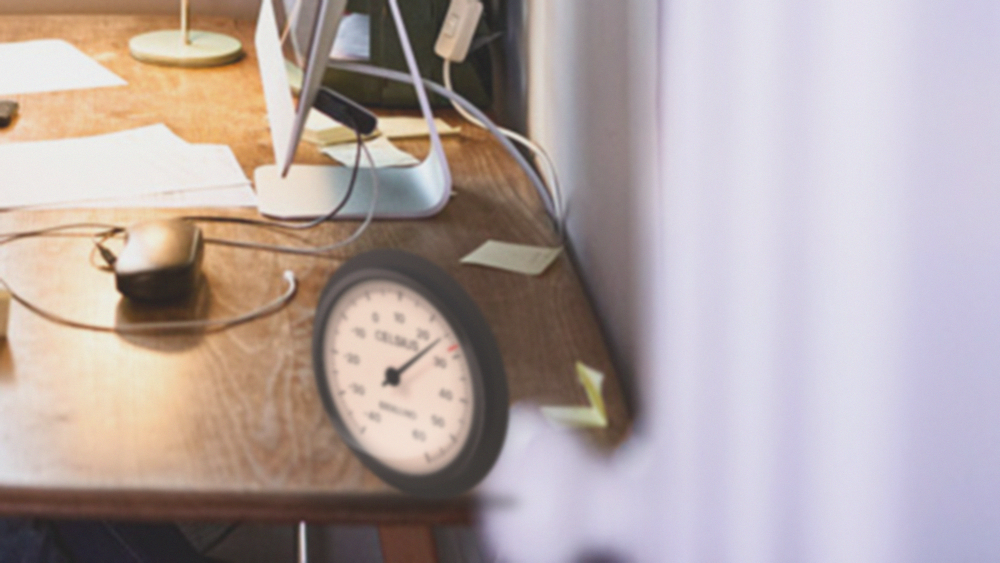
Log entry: 25; °C
